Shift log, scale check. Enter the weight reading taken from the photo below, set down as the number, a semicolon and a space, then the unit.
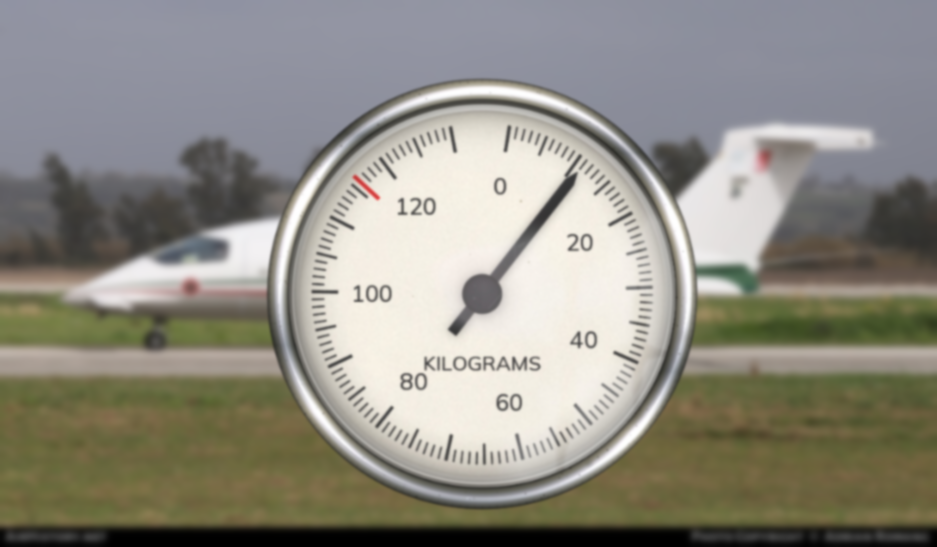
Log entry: 11; kg
